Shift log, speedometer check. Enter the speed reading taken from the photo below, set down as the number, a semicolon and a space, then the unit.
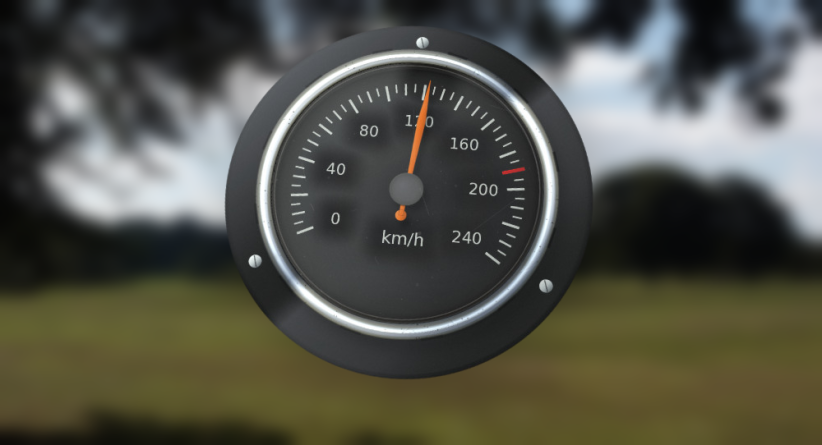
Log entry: 122.5; km/h
